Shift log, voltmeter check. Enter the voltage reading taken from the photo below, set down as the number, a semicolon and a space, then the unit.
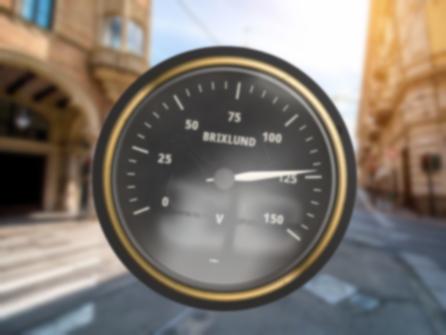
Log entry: 122.5; V
